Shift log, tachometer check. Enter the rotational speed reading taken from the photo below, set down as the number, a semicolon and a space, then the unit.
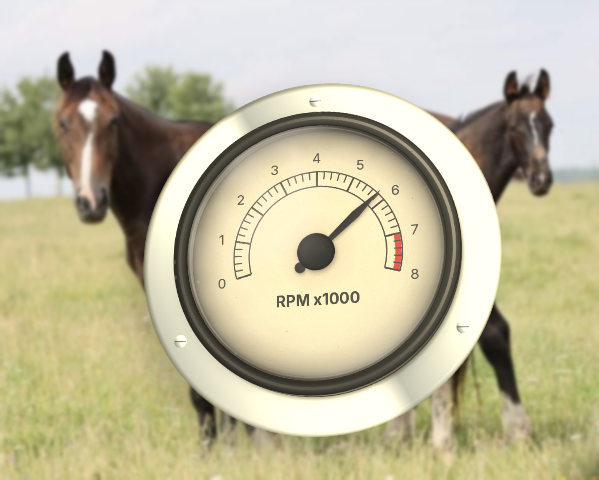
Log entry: 5800; rpm
